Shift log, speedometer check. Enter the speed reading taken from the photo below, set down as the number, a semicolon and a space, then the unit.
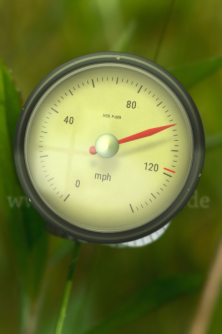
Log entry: 100; mph
